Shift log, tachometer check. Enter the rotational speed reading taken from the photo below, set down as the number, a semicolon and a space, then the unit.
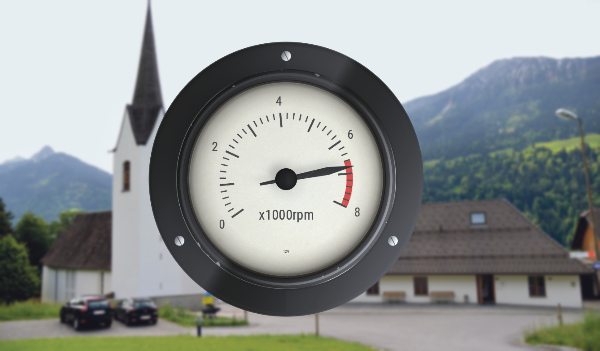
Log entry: 6800; rpm
